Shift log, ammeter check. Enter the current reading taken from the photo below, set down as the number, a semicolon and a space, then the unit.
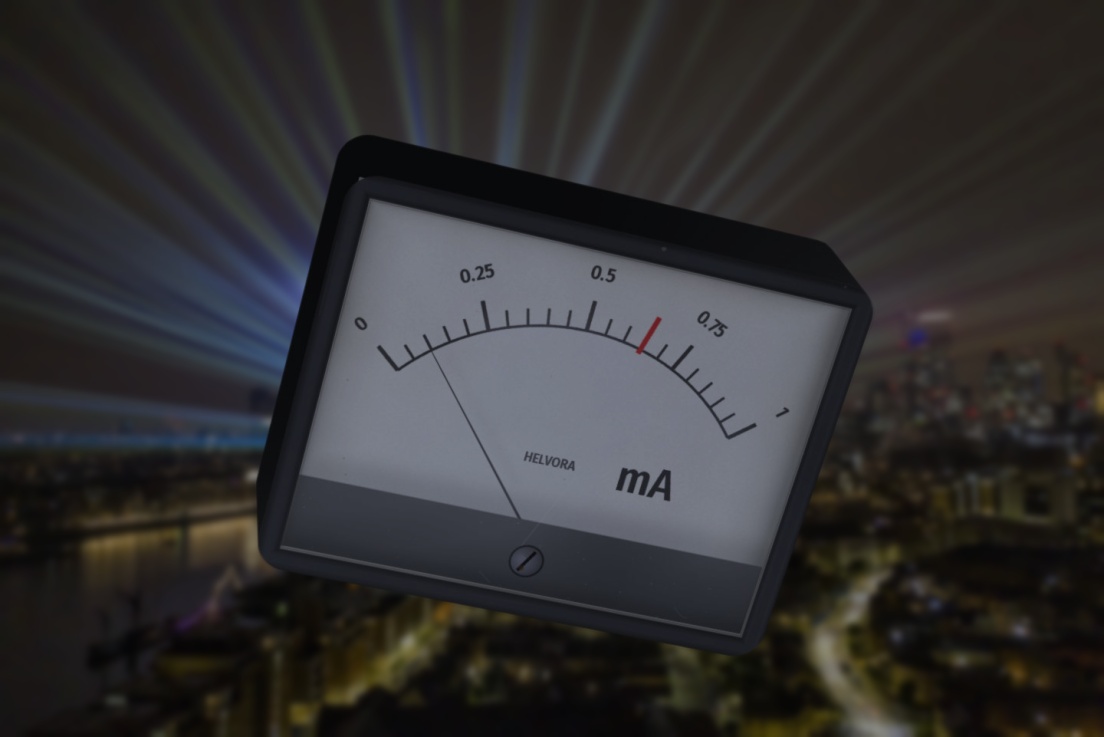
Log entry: 0.1; mA
